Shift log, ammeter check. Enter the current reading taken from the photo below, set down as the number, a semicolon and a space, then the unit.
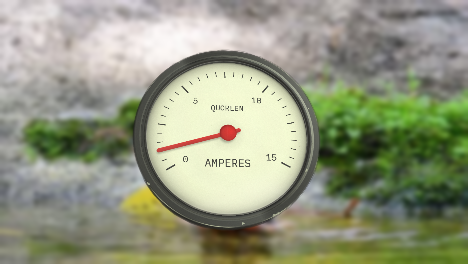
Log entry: 1; A
